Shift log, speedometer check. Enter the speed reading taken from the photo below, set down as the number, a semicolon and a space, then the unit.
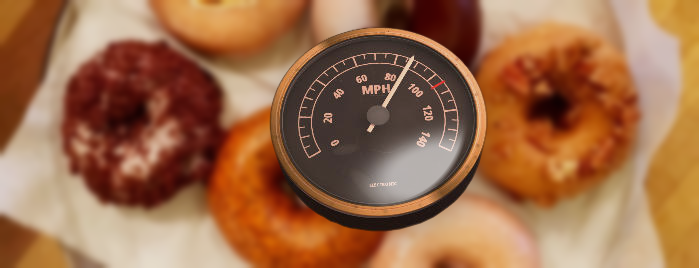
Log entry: 87.5; mph
